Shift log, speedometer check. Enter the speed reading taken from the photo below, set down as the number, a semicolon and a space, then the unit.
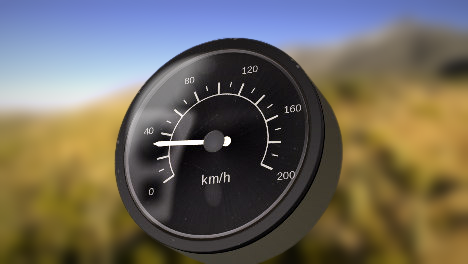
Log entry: 30; km/h
